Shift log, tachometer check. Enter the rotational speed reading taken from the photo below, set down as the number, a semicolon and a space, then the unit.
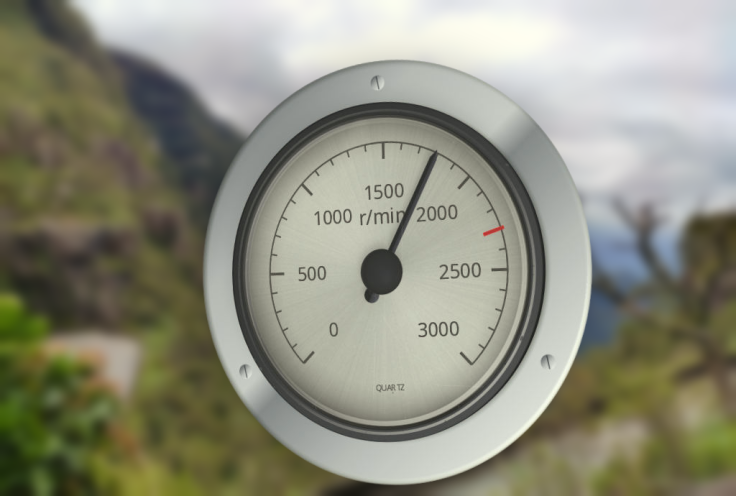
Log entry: 1800; rpm
